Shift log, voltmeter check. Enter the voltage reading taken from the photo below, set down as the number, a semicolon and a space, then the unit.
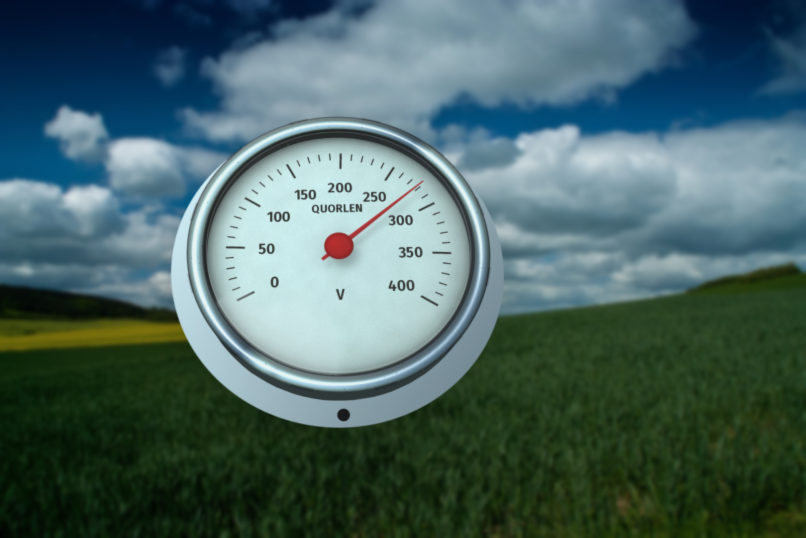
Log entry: 280; V
